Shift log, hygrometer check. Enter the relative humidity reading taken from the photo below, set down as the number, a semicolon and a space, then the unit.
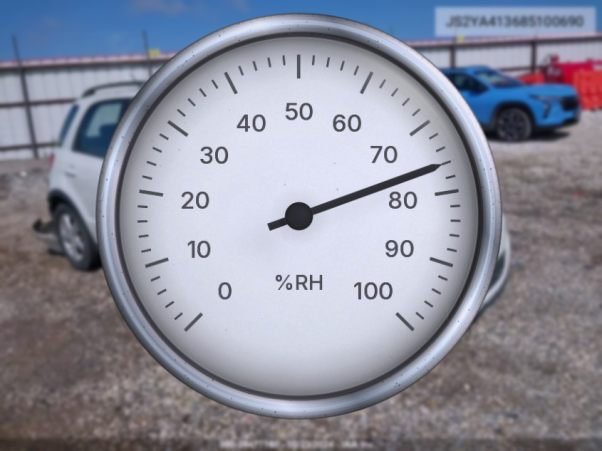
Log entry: 76; %
